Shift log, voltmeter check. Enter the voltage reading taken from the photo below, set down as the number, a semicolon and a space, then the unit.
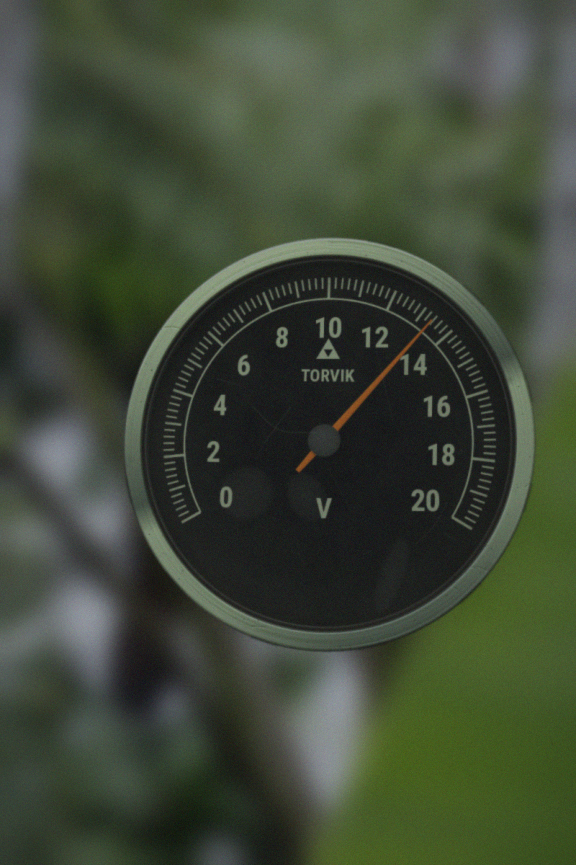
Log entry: 13.4; V
